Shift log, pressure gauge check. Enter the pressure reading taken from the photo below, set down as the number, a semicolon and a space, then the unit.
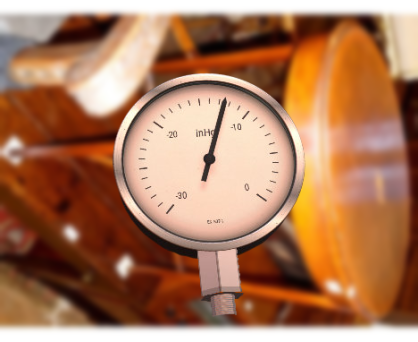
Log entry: -12.5; inHg
